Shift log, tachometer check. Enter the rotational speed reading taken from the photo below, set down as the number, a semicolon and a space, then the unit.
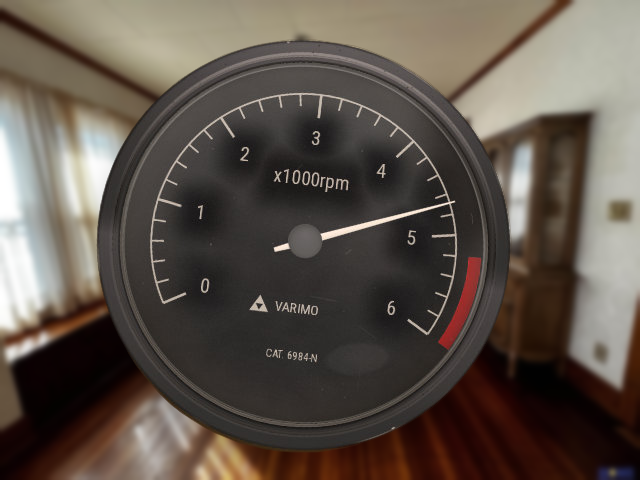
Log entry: 4700; rpm
